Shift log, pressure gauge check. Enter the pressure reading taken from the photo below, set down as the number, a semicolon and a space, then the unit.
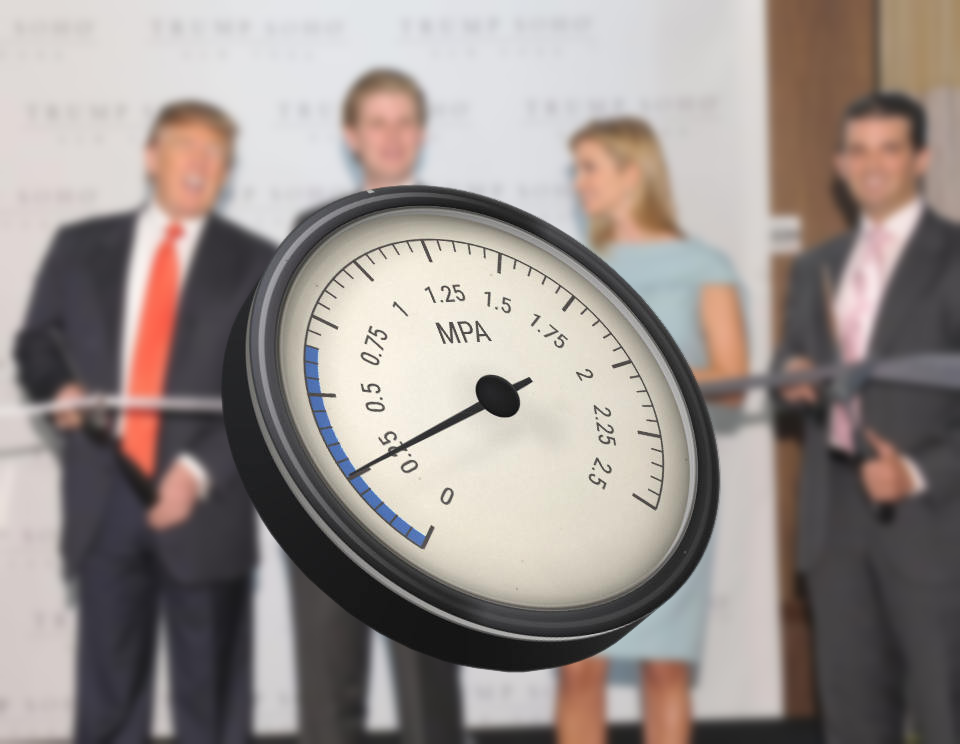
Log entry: 0.25; MPa
